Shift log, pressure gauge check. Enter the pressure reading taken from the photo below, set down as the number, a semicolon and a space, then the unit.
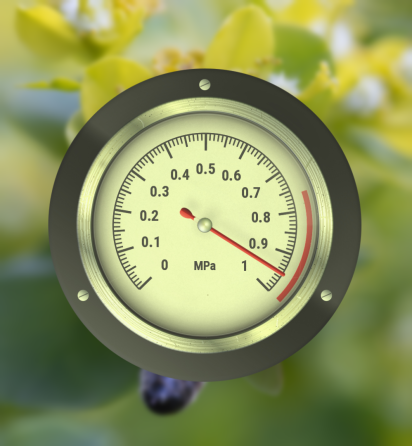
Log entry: 0.95; MPa
